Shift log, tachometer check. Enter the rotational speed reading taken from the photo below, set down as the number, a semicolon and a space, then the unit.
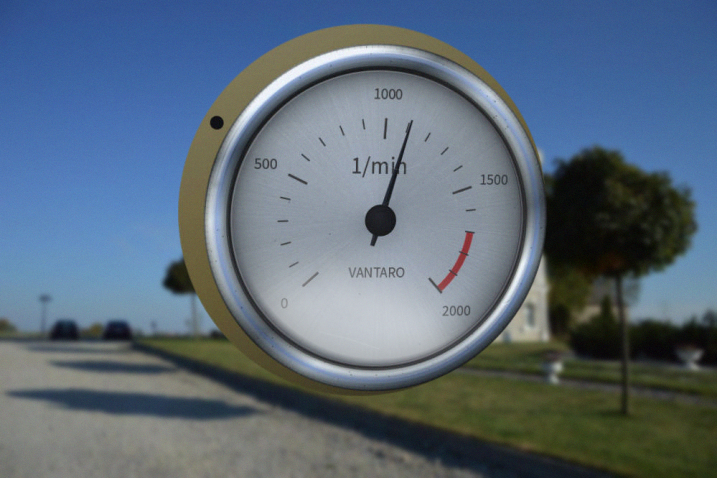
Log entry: 1100; rpm
